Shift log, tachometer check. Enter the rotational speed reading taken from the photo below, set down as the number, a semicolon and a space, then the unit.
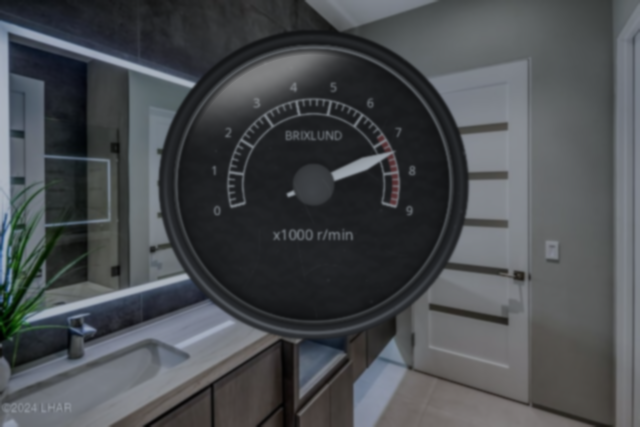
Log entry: 7400; rpm
